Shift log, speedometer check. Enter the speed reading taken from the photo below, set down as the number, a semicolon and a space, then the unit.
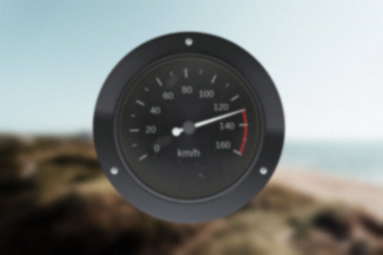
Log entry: 130; km/h
